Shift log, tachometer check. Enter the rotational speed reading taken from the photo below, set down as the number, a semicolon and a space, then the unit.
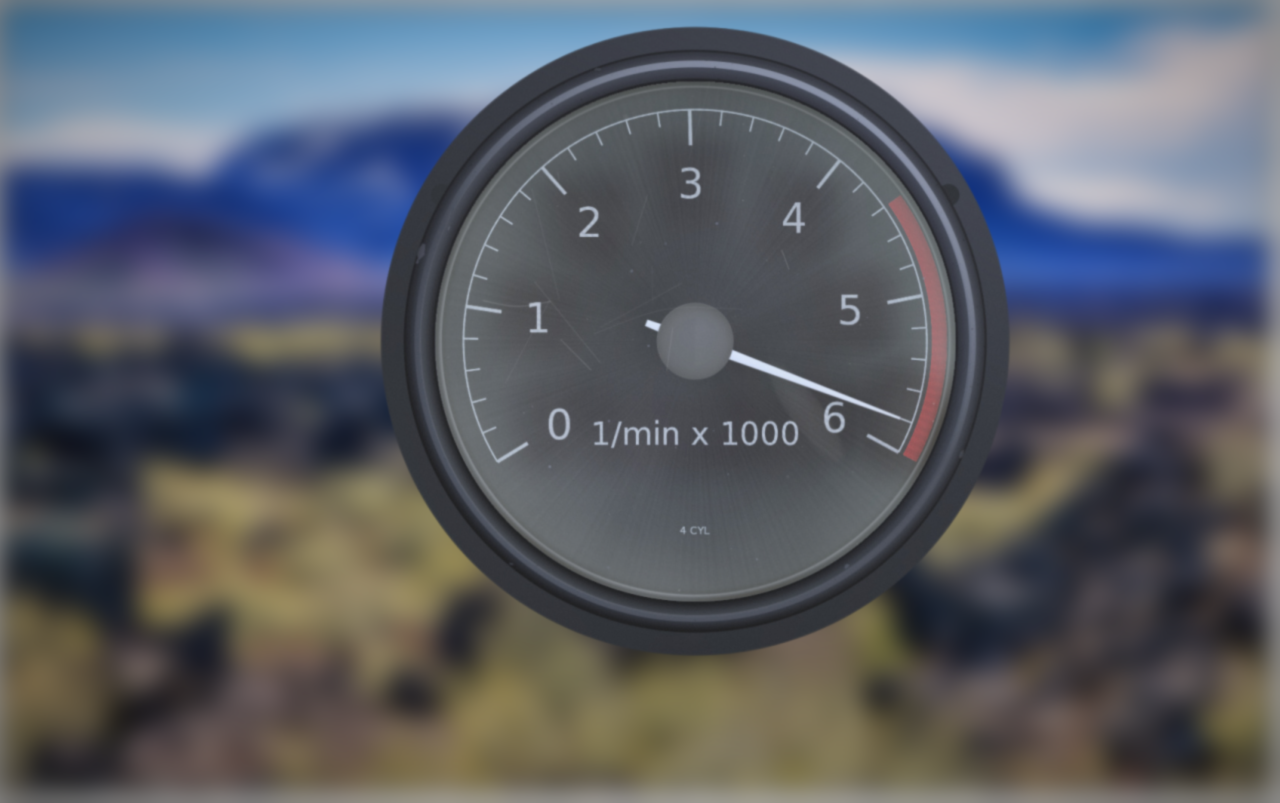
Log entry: 5800; rpm
